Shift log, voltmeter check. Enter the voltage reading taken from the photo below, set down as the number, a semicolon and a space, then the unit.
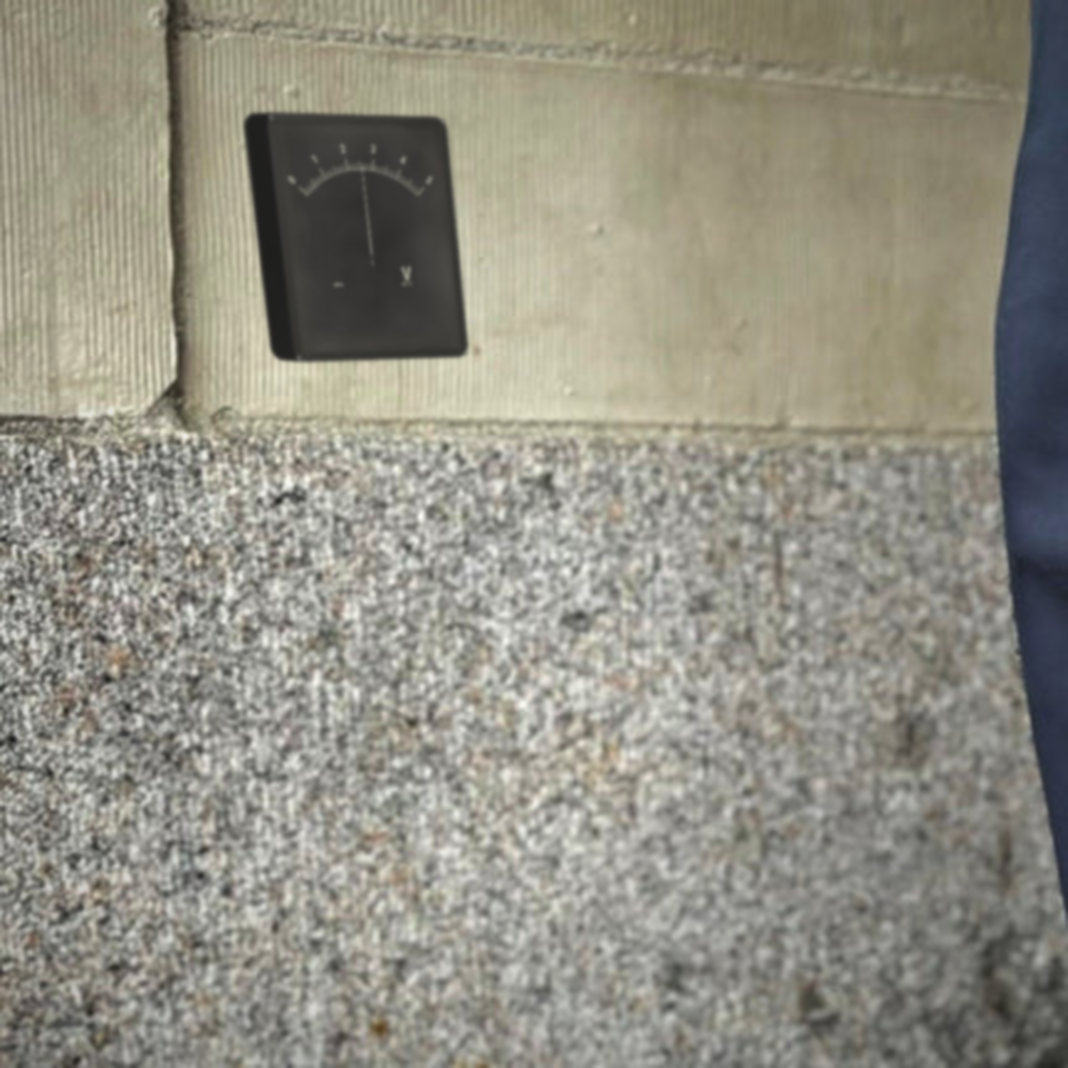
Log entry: 2.5; V
